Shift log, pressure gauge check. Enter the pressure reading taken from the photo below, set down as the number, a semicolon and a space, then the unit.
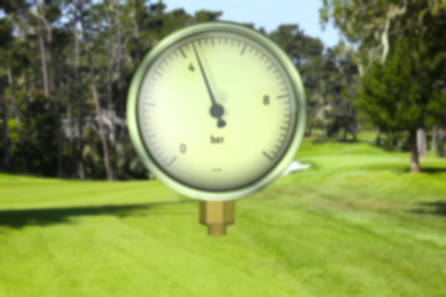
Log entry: 4.4; bar
